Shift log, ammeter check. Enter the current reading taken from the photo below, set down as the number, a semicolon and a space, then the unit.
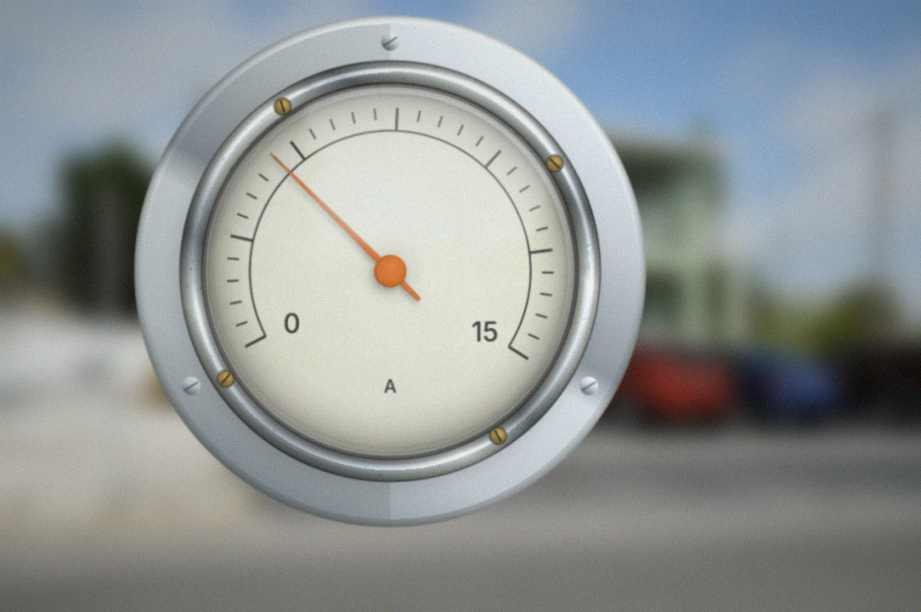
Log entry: 4.5; A
